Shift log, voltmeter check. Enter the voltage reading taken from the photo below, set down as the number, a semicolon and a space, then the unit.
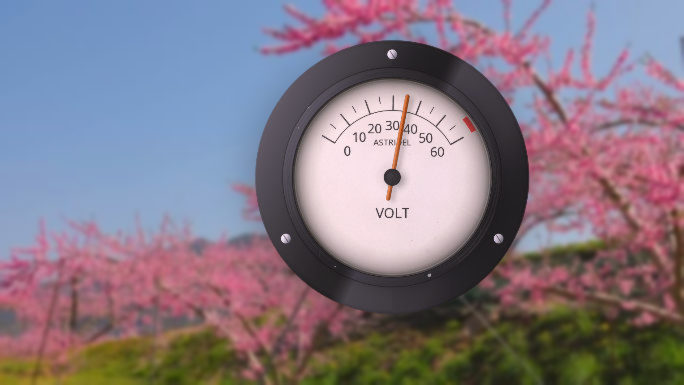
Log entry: 35; V
